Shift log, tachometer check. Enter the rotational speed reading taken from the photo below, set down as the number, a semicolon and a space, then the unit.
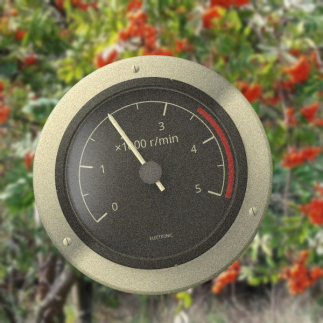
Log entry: 2000; rpm
